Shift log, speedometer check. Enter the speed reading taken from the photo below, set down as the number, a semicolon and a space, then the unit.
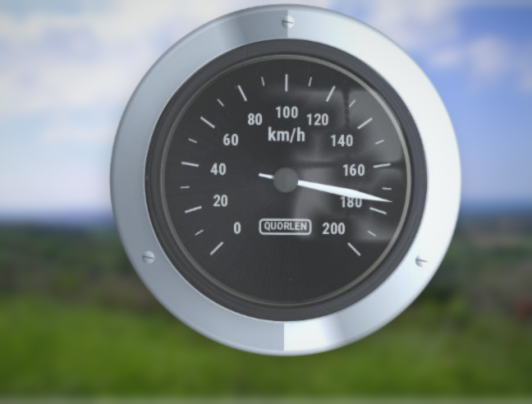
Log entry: 175; km/h
